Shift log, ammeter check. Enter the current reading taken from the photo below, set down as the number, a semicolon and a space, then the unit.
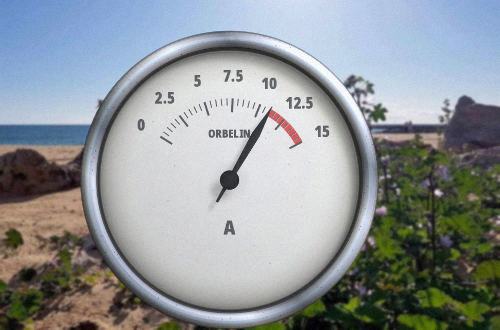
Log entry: 11; A
